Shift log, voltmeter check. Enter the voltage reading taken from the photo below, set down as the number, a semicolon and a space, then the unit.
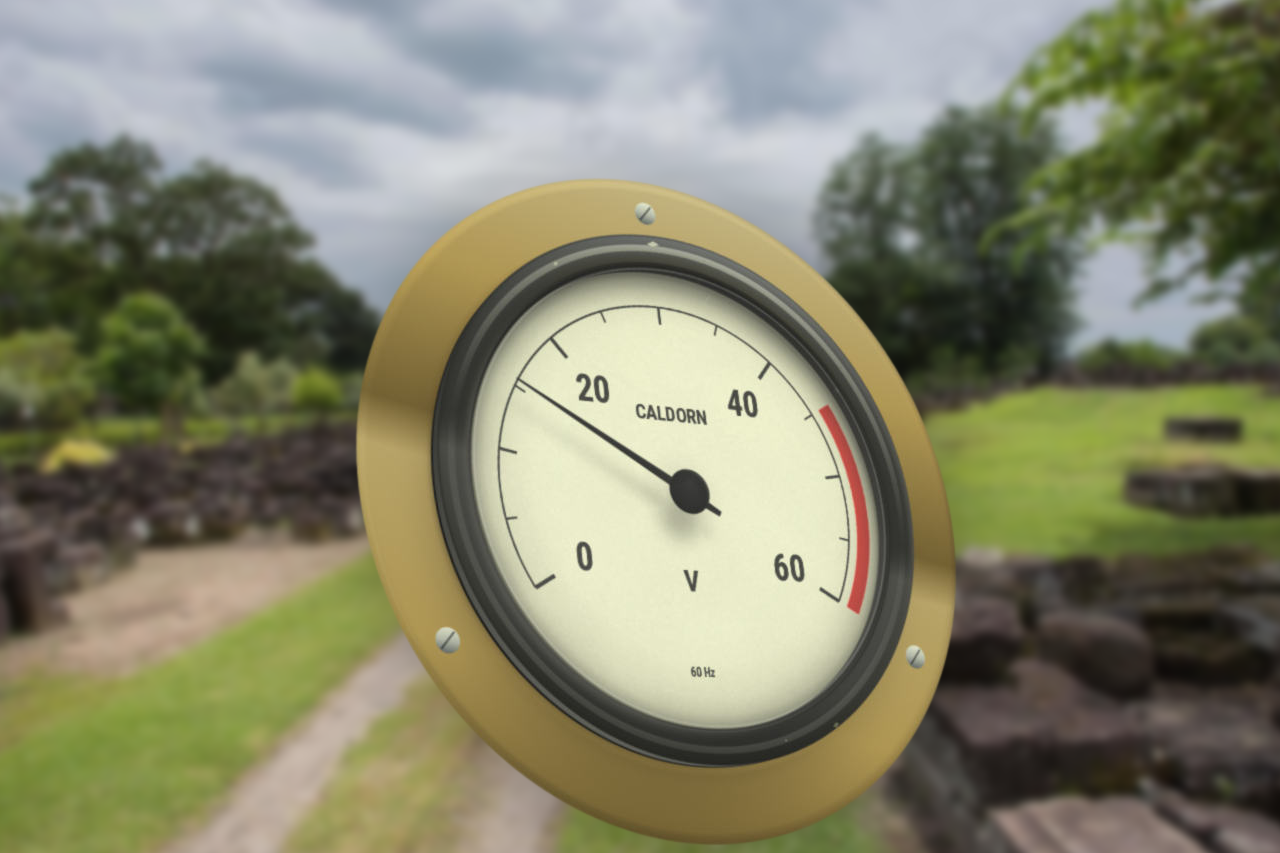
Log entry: 15; V
